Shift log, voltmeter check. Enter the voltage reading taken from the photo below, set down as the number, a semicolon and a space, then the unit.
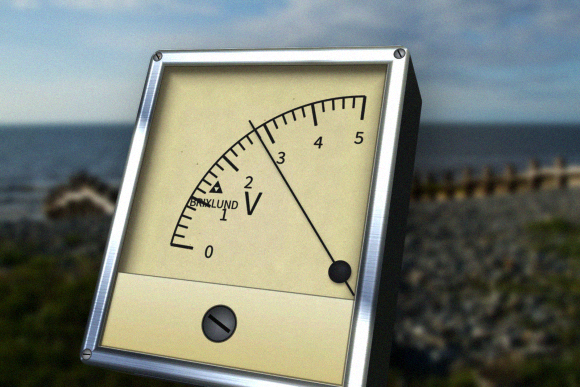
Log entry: 2.8; V
